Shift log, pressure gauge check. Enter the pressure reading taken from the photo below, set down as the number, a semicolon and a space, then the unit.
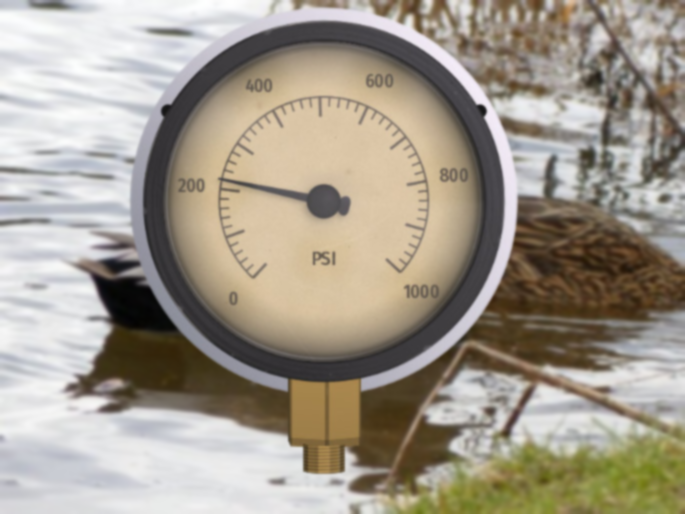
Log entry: 220; psi
